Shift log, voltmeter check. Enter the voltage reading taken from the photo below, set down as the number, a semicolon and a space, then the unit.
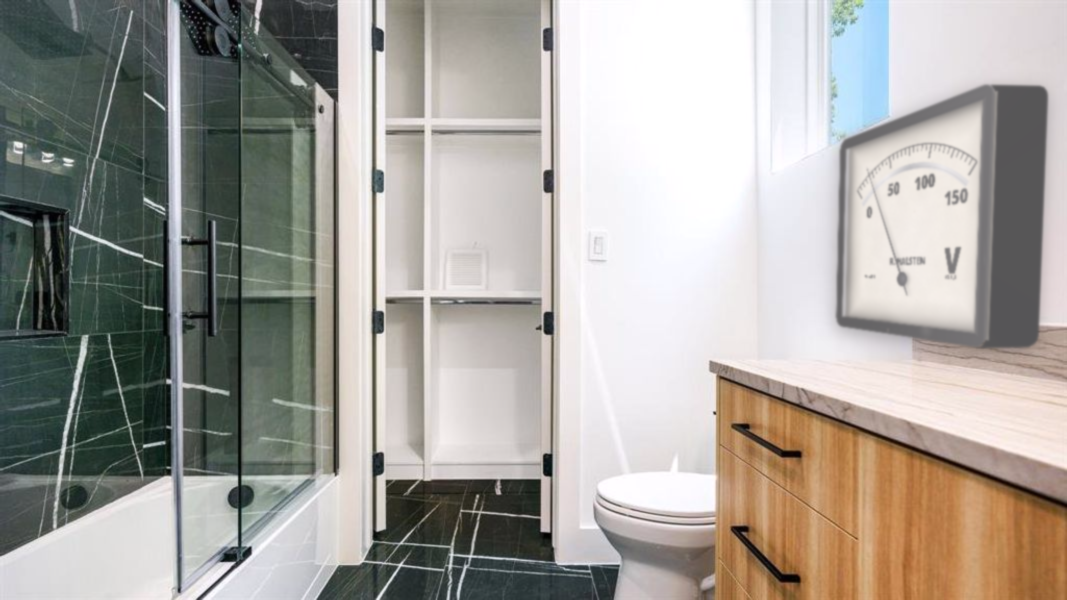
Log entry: 25; V
